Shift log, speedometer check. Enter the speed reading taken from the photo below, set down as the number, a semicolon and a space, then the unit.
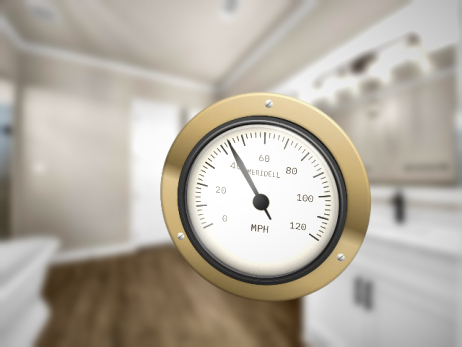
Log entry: 44; mph
